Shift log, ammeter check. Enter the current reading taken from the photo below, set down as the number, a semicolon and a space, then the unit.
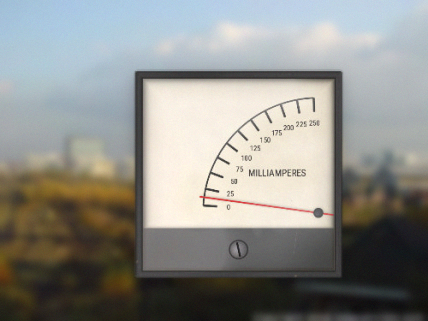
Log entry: 12.5; mA
